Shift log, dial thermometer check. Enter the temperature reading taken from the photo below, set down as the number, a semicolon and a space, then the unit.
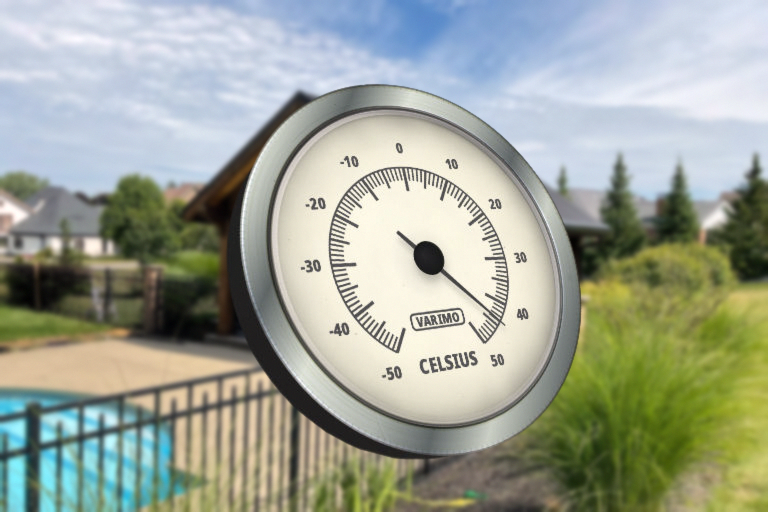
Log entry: 45; °C
